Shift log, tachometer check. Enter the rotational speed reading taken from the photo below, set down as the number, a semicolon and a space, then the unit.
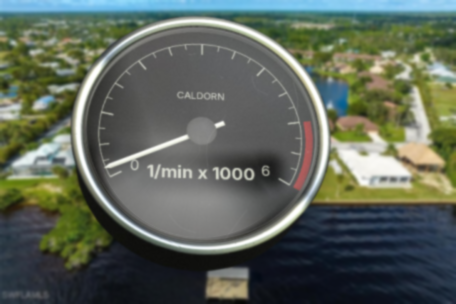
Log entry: 125; rpm
